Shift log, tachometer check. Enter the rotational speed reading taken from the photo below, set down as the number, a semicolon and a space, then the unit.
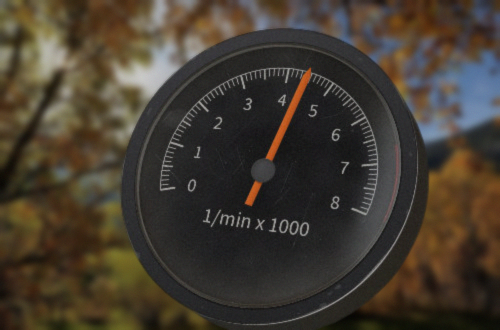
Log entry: 4500; rpm
